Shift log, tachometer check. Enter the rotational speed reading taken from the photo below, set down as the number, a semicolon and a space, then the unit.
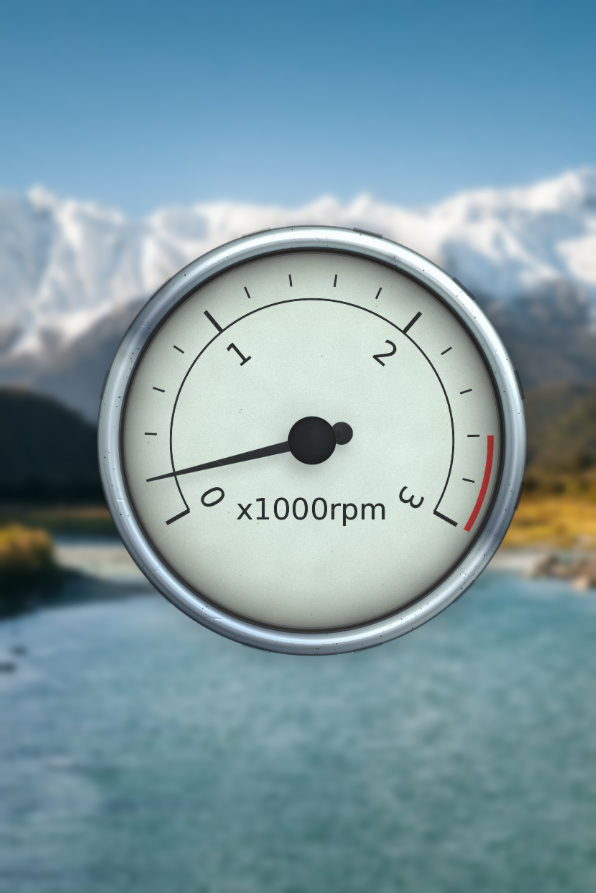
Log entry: 200; rpm
